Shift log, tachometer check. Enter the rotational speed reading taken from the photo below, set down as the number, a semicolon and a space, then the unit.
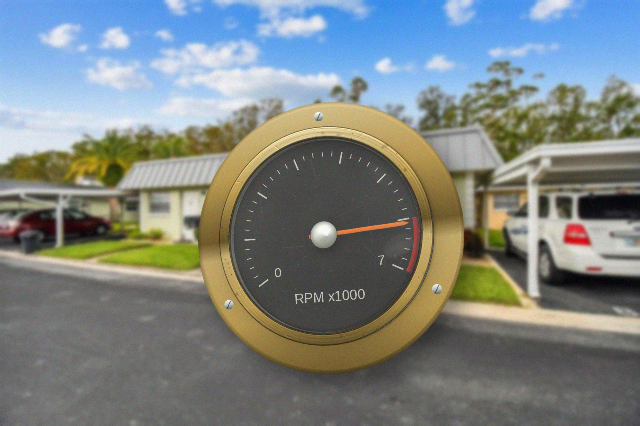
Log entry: 6100; rpm
